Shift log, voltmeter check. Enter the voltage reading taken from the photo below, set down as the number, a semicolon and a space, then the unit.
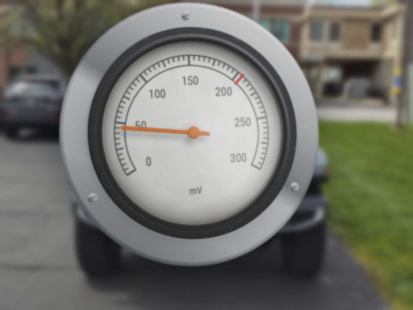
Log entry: 45; mV
